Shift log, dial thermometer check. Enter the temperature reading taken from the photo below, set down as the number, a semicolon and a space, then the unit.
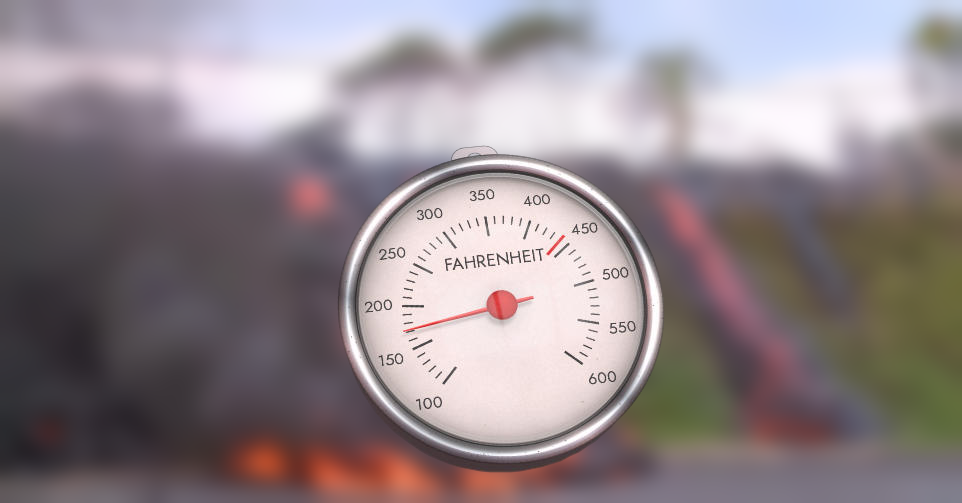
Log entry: 170; °F
